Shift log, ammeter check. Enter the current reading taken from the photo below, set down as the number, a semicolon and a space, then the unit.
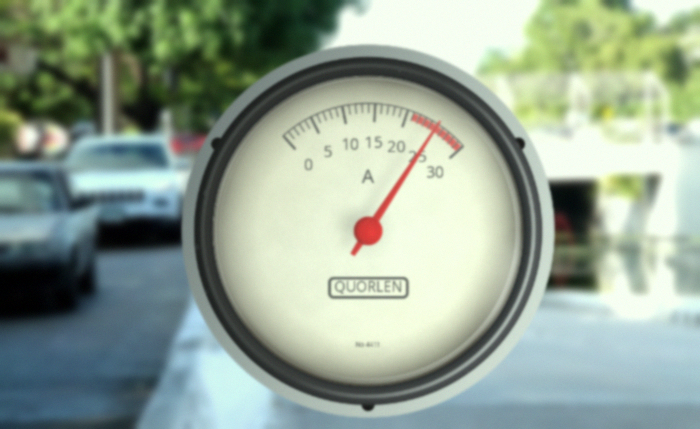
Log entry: 25; A
